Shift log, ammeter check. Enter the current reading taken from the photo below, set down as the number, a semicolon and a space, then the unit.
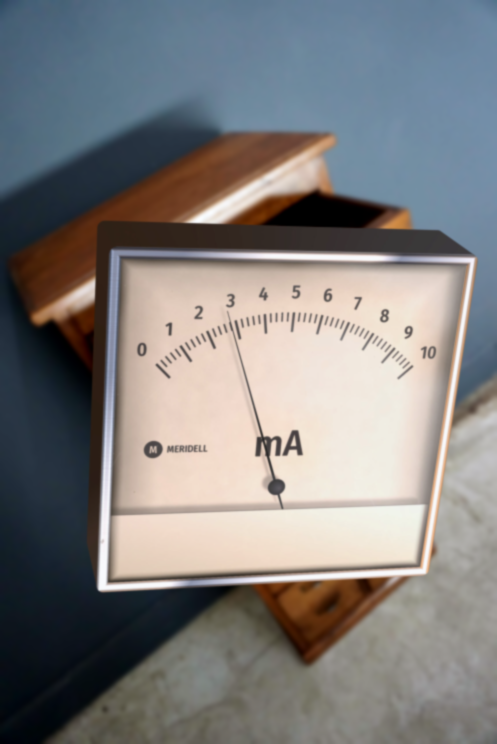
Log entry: 2.8; mA
